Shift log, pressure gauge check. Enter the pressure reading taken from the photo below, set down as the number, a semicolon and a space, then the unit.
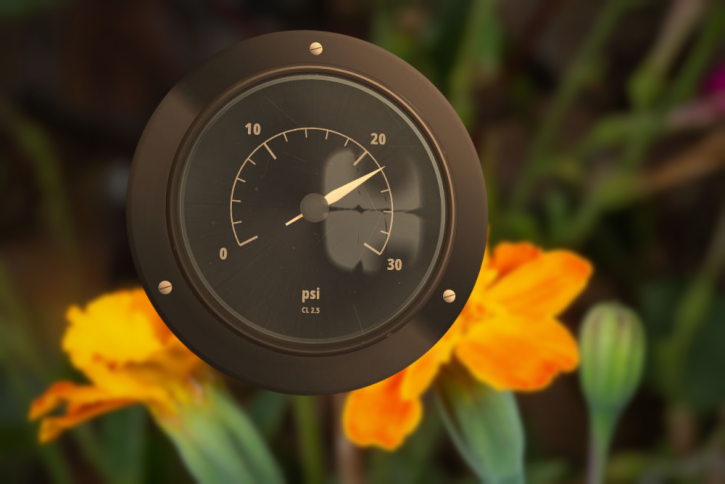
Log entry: 22; psi
